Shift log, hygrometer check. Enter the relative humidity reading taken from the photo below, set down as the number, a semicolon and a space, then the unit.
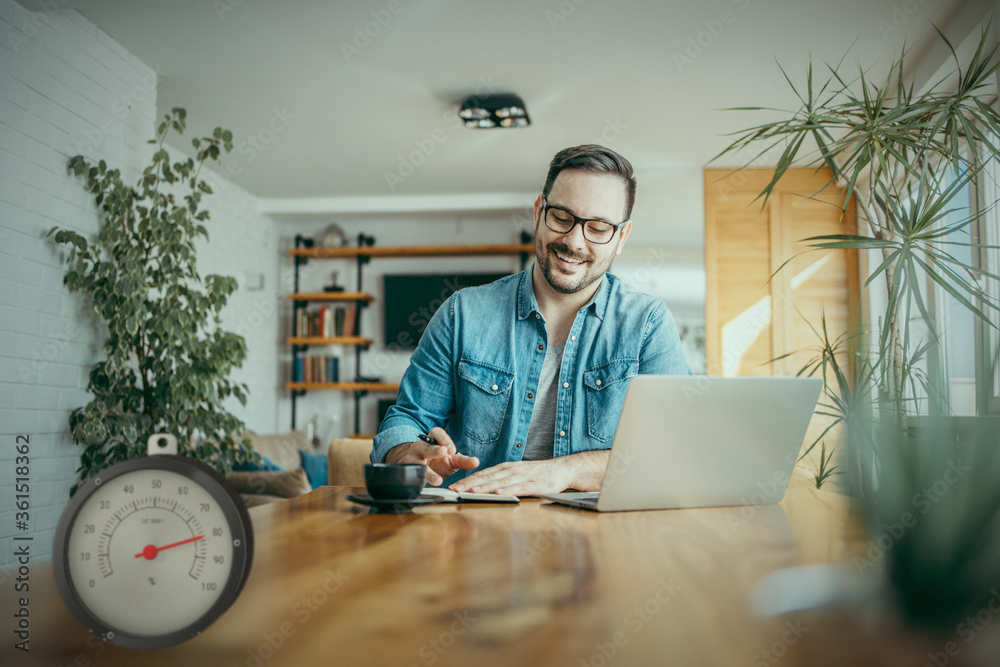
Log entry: 80; %
